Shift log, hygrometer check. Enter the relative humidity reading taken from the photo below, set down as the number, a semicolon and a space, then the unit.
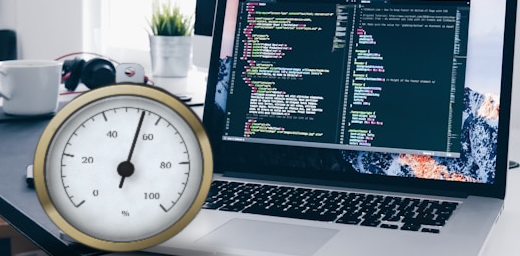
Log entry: 54; %
